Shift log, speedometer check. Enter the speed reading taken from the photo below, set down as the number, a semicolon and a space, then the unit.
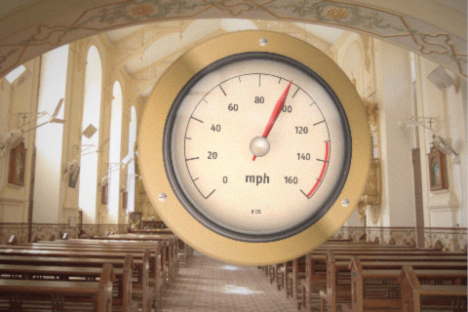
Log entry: 95; mph
